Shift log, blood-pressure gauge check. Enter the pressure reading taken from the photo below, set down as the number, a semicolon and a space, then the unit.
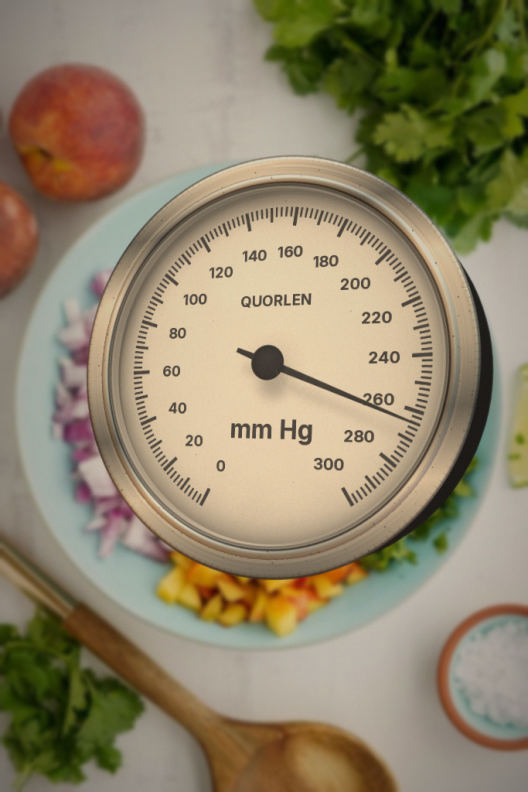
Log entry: 264; mmHg
